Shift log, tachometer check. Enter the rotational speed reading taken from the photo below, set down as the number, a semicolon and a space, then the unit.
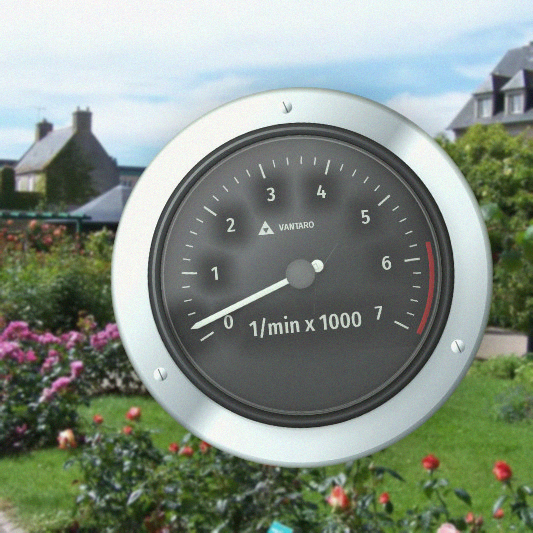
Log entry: 200; rpm
